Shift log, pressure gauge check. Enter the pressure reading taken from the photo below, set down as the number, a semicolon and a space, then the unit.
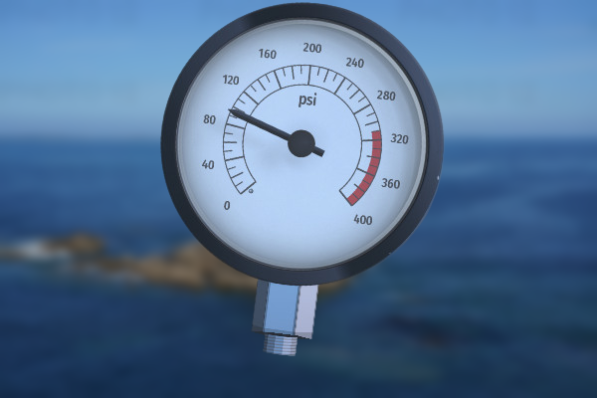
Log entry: 95; psi
